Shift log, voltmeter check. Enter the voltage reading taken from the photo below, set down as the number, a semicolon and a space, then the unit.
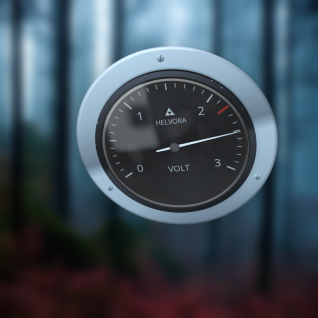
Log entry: 2.5; V
